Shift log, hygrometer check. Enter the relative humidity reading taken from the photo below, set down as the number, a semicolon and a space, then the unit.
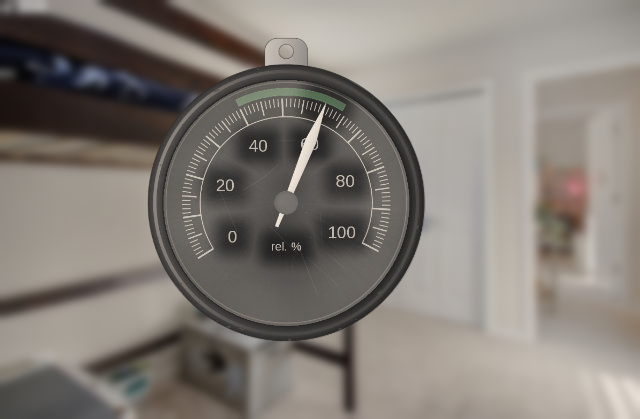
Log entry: 60; %
